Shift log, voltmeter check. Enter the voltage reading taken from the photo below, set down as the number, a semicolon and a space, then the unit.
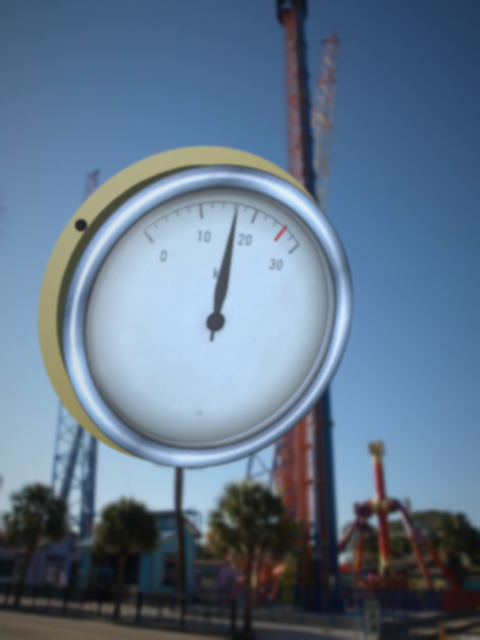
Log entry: 16; kV
